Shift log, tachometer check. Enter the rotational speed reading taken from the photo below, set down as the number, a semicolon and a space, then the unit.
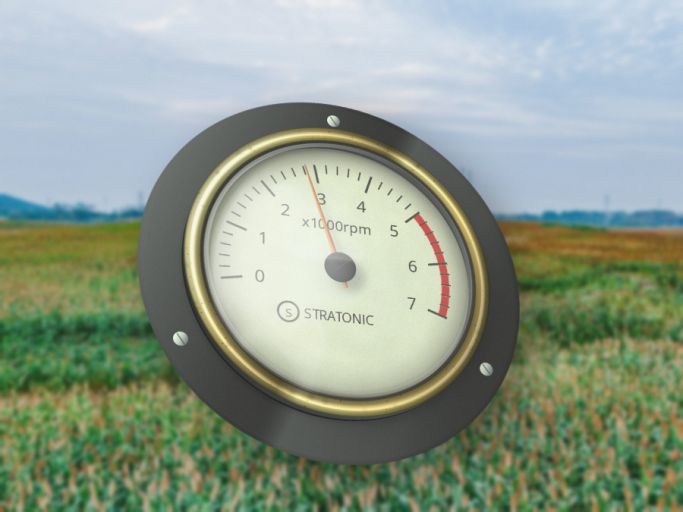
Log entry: 2800; rpm
